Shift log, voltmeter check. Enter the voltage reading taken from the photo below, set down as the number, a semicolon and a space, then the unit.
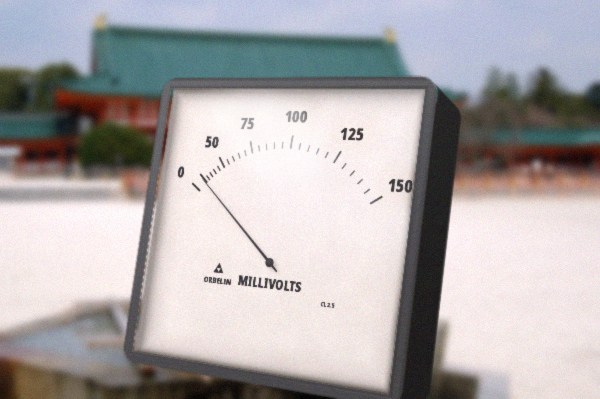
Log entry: 25; mV
